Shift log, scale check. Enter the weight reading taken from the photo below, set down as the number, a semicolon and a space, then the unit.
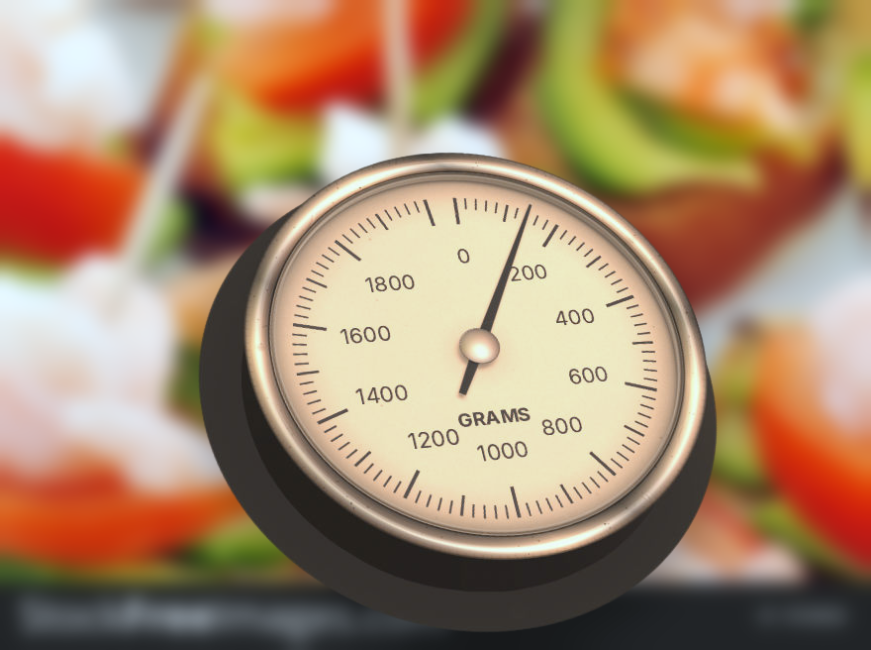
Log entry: 140; g
